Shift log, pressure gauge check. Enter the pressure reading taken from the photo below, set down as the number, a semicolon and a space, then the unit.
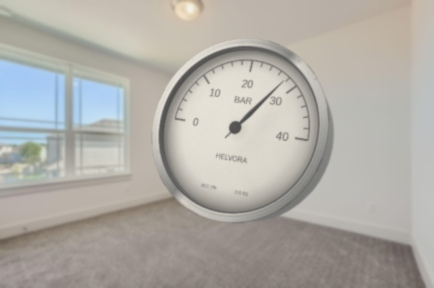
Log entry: 28; bar
